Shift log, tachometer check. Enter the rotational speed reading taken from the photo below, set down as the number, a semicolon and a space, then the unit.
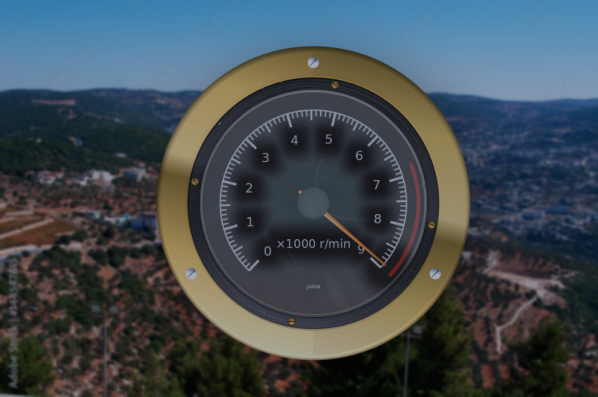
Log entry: 8900; rpm
